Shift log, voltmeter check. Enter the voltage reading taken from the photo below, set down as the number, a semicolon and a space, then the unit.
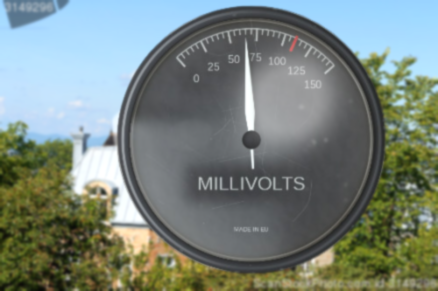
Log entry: 65; mV
